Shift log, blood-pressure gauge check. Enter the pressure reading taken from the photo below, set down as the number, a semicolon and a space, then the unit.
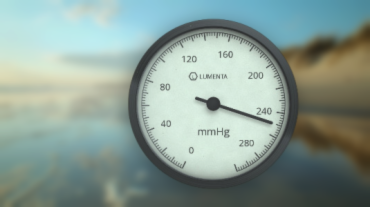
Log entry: 250; mmHg
